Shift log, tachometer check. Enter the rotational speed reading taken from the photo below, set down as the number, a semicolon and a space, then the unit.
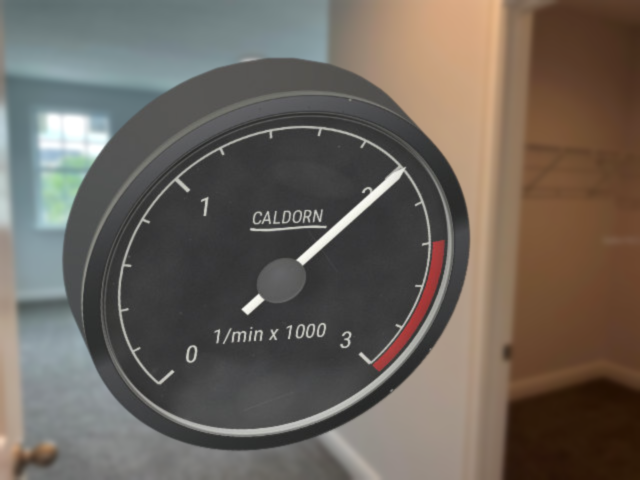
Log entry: 2000; rpm
